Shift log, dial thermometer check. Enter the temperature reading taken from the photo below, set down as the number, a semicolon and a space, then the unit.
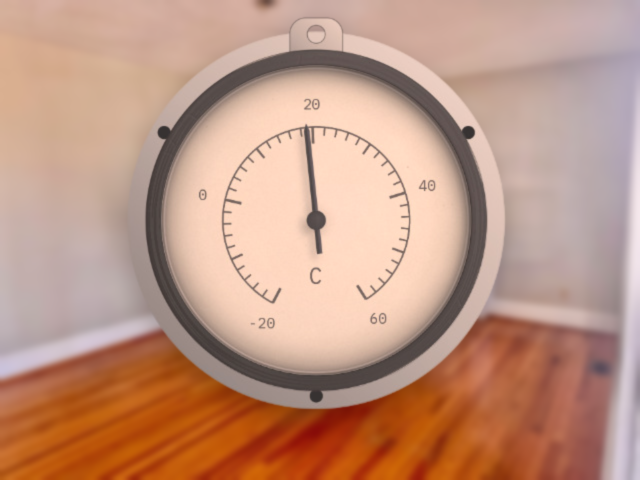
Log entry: 19; °C
